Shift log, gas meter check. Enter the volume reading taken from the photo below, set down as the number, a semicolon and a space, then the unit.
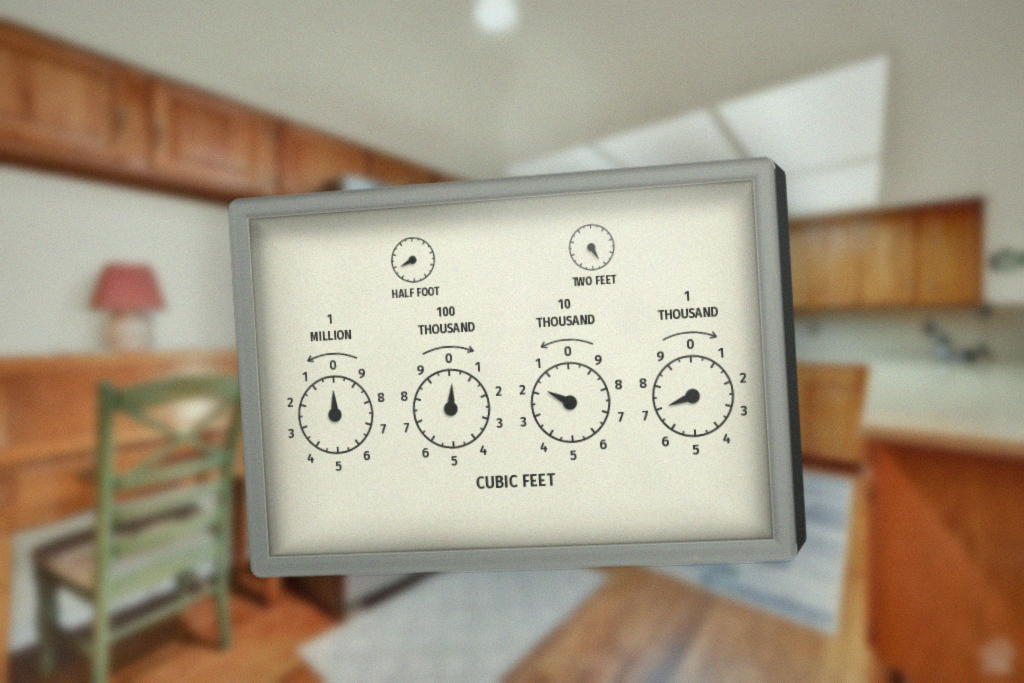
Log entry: 1700; ft³
